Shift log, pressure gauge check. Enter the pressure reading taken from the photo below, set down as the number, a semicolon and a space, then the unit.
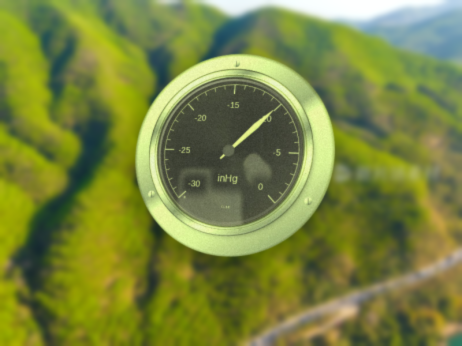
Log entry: -10; inHg
